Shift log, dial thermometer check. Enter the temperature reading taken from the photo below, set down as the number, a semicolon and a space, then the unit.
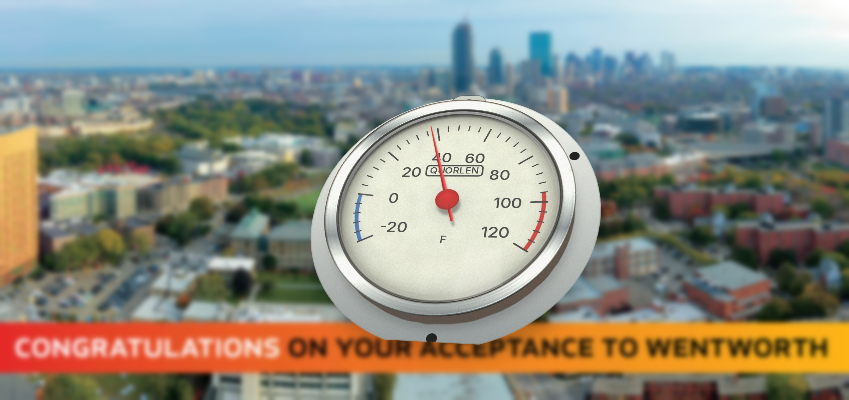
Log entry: 38; °F
